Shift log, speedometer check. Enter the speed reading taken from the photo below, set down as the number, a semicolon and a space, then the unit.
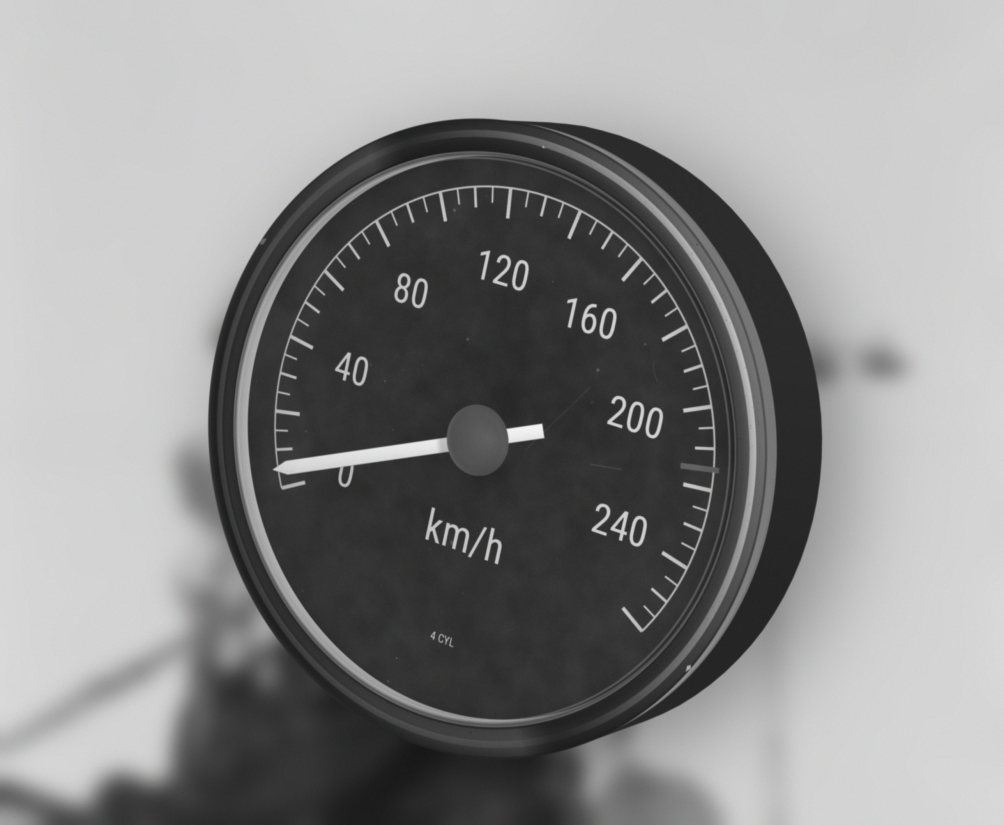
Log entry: 5; km/h
